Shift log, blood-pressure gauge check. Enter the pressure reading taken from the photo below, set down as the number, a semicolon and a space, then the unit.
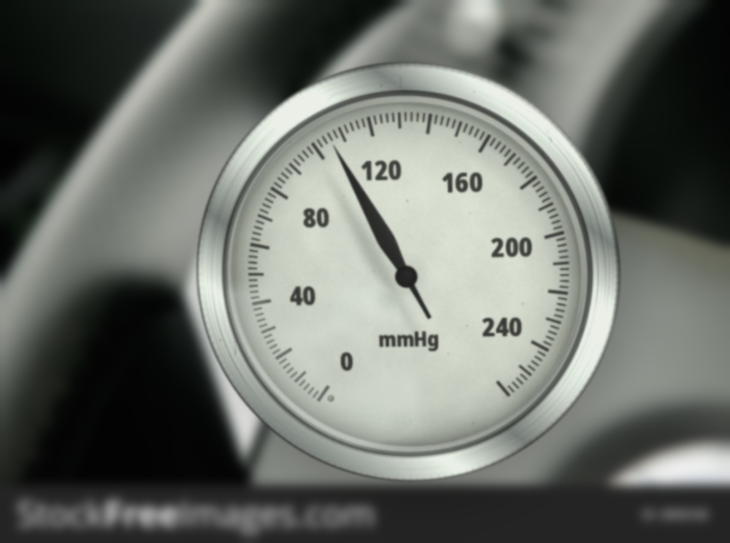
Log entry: 106; mmHg
